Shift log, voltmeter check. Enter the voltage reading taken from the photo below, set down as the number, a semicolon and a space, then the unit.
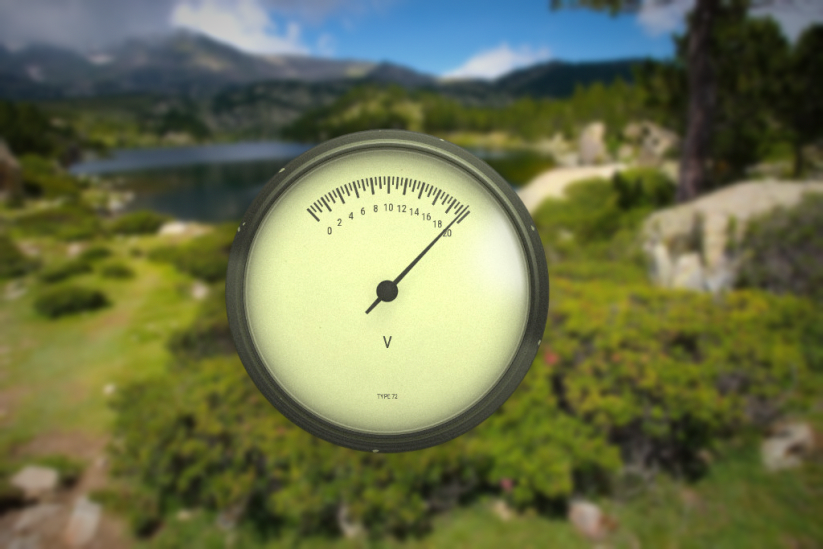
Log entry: 19.5; V
